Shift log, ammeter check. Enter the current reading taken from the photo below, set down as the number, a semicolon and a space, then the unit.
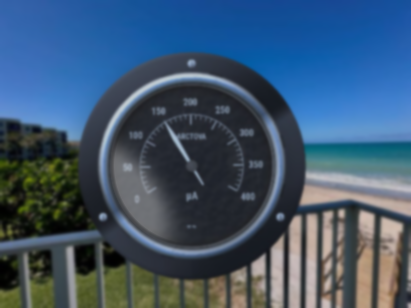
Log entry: 150; µA
